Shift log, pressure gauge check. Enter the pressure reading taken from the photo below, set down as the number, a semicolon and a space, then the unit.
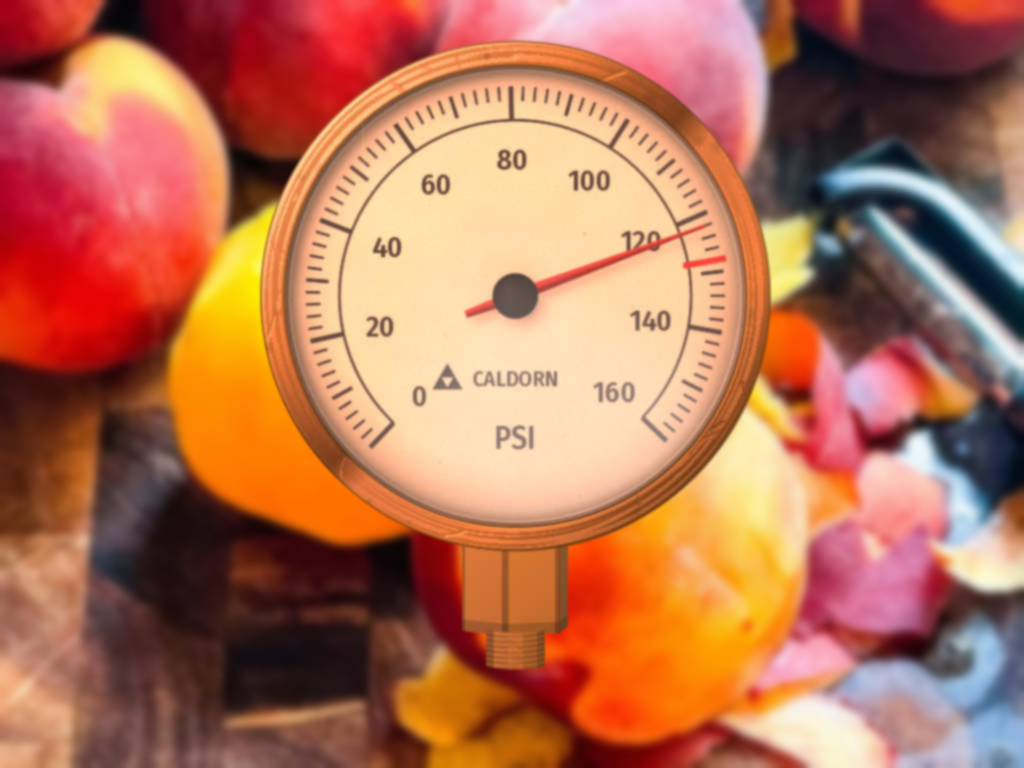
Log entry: 122; psi
